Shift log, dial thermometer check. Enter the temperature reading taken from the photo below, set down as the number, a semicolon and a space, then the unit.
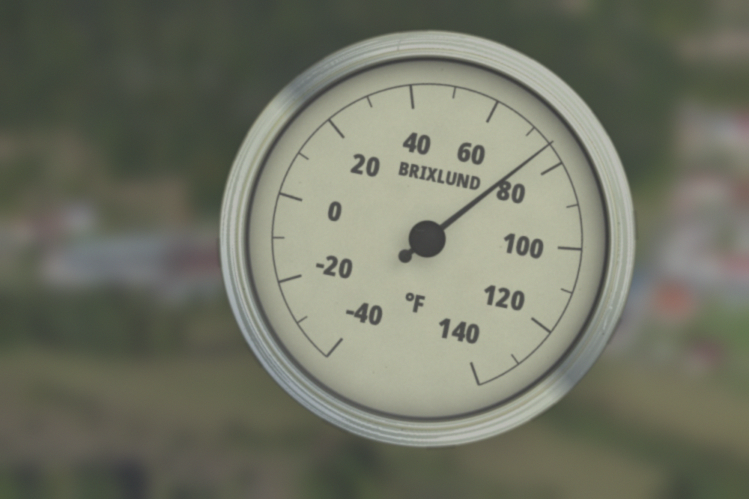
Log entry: 75; °F
